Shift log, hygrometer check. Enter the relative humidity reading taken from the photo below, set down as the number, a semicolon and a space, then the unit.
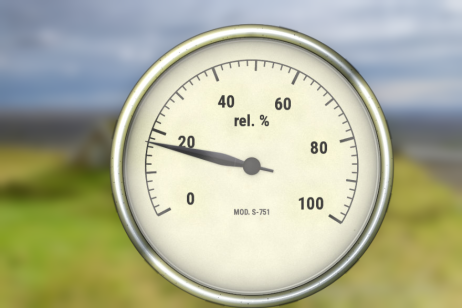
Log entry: 17; %
